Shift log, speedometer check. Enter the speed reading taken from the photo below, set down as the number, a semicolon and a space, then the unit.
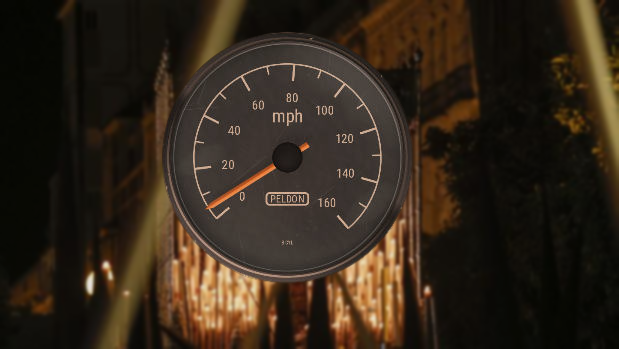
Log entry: 5; mph
